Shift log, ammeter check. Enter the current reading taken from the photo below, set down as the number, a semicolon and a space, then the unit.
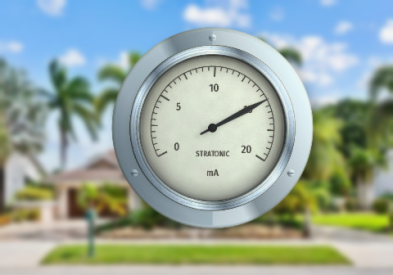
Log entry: 15; mA
